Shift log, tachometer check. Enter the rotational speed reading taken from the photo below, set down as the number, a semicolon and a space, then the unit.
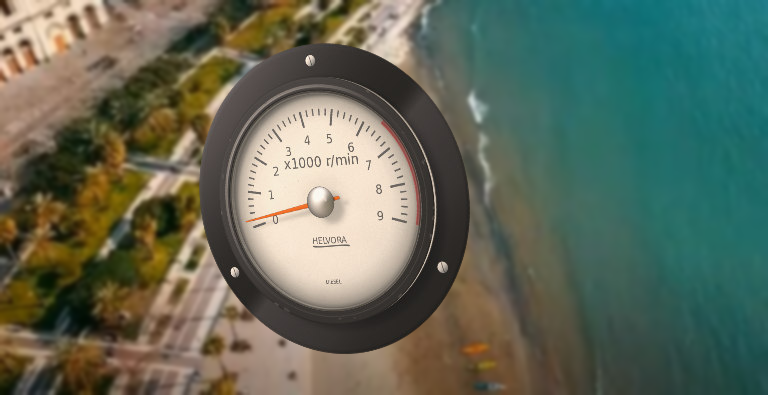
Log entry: 200; rpm
